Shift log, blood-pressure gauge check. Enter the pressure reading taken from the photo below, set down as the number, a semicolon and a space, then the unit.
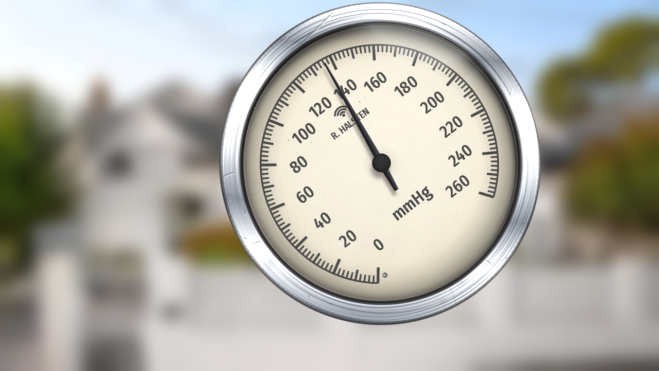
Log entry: 136; mmHg
